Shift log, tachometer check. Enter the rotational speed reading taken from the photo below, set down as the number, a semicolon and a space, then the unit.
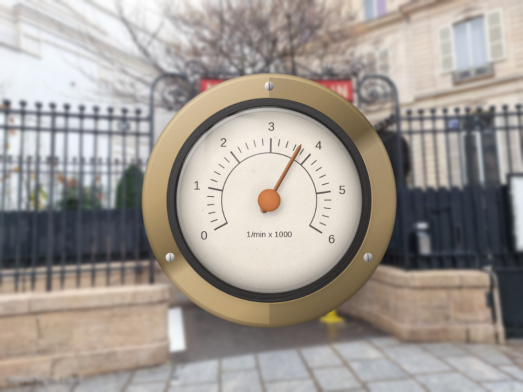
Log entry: 3700; rpm
